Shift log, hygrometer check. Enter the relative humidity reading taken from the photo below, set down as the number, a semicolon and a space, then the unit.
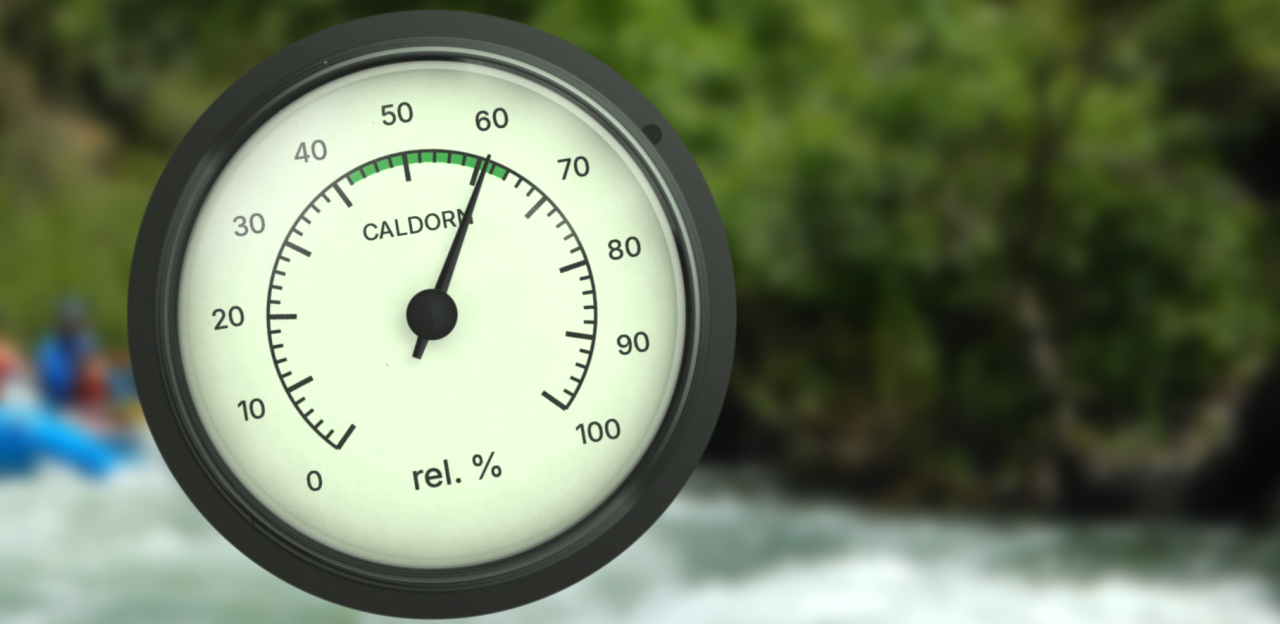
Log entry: 61; %
